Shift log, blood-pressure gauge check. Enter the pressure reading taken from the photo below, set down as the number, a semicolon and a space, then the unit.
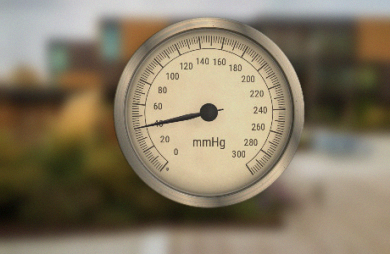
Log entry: 40; mmHg
